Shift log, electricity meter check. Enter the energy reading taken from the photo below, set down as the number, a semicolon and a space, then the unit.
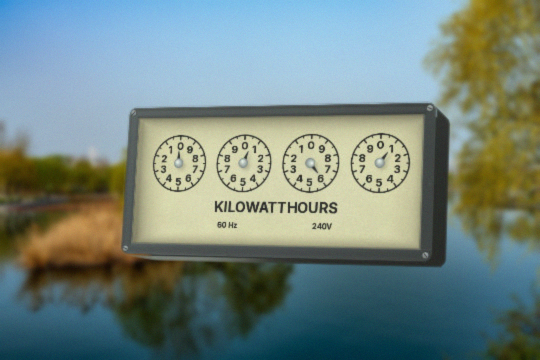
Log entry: 61; kWh
